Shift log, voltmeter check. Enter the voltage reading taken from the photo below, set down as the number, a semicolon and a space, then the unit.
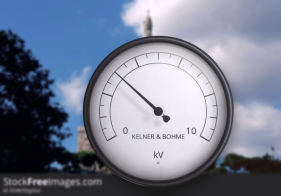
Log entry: 3; kV
